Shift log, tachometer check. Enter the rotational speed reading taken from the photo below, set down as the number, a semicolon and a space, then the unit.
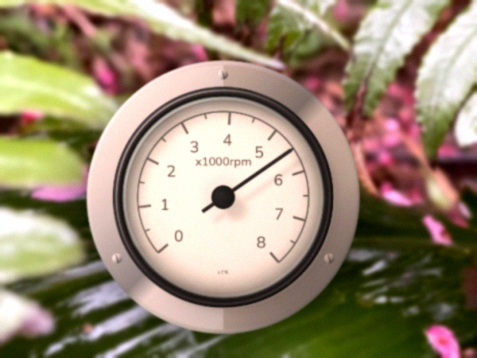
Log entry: 5500; rpm
